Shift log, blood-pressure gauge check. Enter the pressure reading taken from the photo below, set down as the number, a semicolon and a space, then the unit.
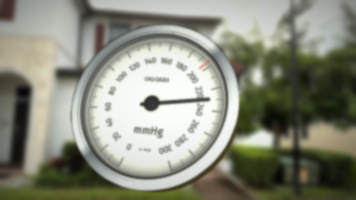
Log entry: 230; mmHg
